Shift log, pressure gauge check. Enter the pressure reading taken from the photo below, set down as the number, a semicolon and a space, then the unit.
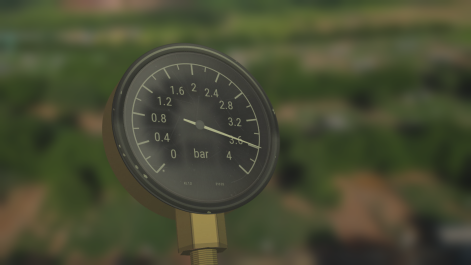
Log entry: 3.6; bar
